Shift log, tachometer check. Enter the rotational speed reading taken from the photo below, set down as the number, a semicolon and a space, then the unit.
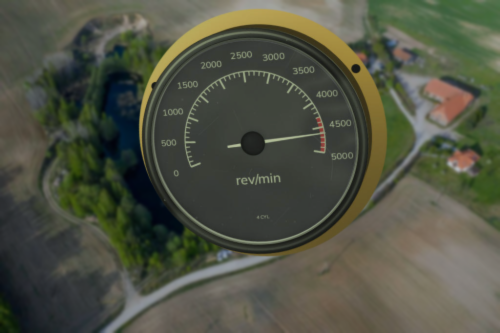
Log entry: 4600; rpm
